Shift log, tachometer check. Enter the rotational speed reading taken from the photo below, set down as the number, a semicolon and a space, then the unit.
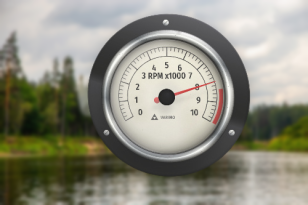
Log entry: 8000; rpm
